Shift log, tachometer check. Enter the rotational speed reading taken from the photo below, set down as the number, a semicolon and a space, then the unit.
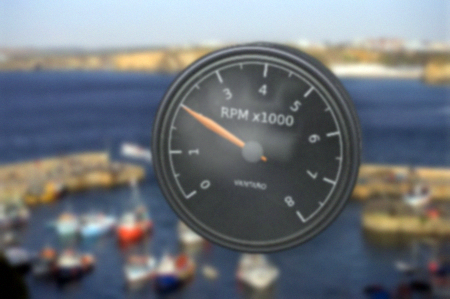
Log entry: 2000; rpm
